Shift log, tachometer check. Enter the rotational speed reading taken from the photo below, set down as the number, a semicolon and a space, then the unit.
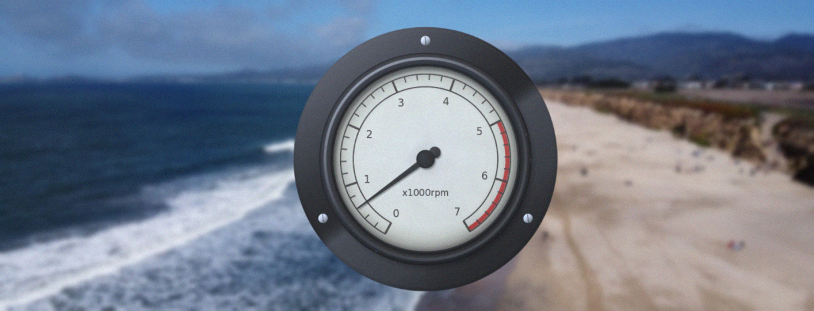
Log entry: 600; rpm
